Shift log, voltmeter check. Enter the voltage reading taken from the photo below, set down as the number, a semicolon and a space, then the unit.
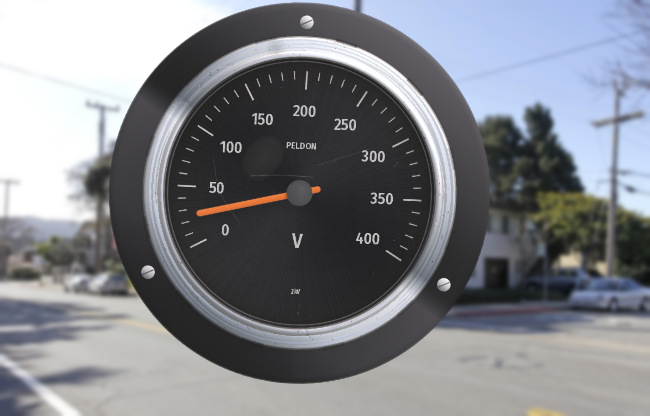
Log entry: 25; V
